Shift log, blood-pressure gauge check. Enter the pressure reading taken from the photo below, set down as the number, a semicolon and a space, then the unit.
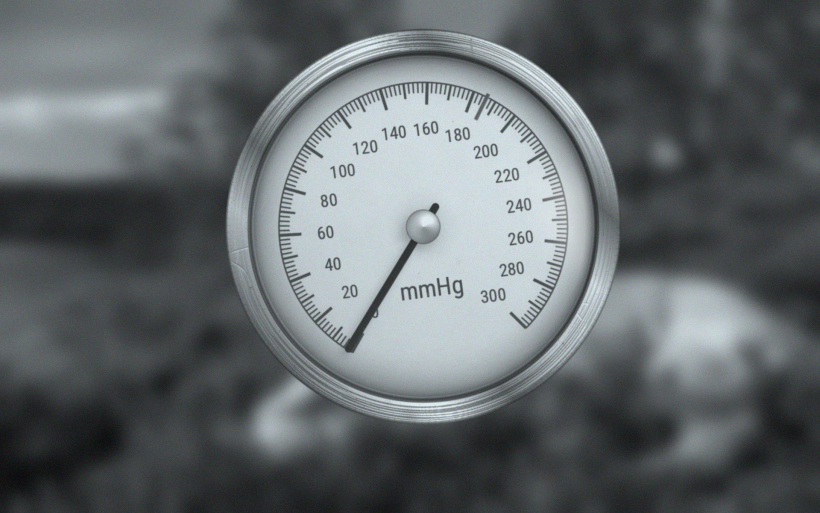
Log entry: 2; mmHg
